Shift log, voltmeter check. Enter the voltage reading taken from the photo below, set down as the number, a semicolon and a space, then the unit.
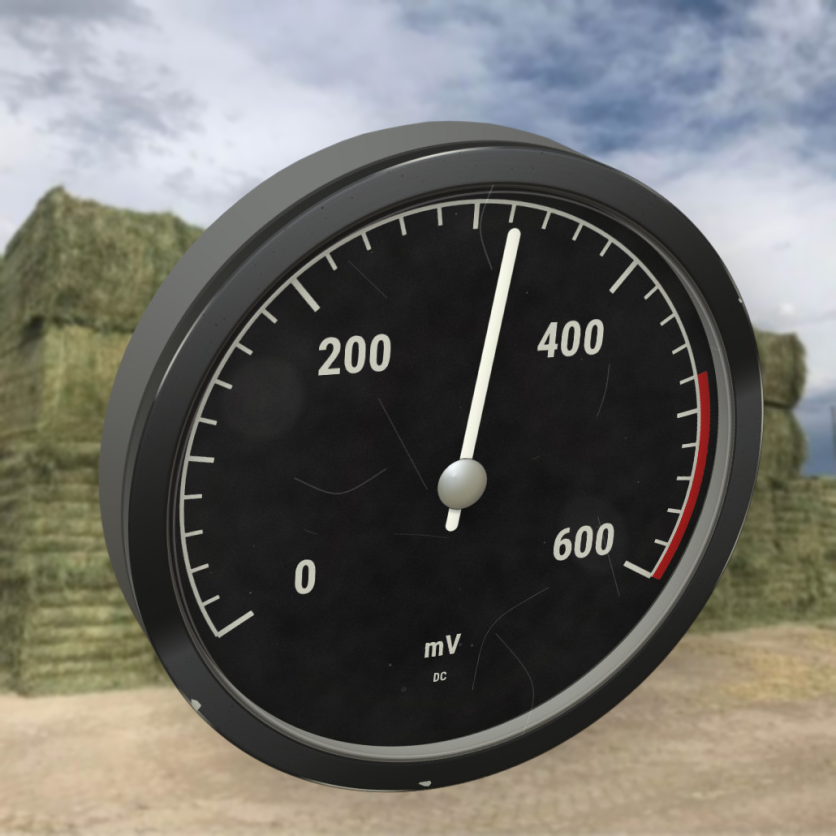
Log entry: 320; mV
